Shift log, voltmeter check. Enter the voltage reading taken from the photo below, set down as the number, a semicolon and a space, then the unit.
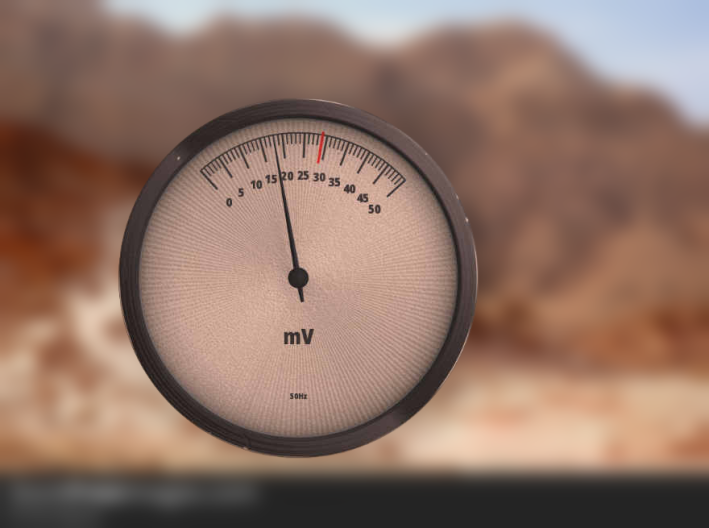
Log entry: 18; mV
